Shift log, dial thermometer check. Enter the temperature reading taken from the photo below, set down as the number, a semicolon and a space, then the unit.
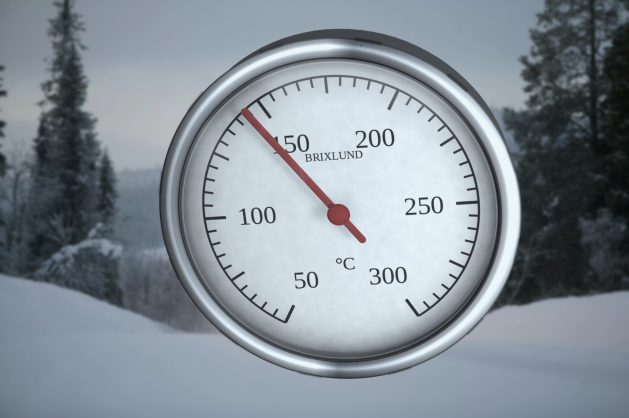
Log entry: 145; °C
